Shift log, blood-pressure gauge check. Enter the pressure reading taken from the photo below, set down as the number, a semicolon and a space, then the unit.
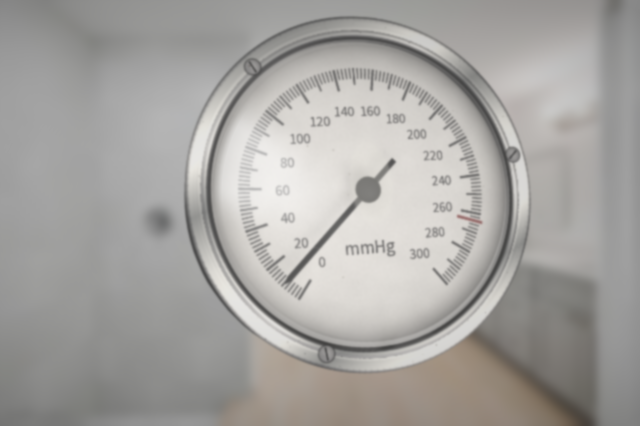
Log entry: 10; mmHg
